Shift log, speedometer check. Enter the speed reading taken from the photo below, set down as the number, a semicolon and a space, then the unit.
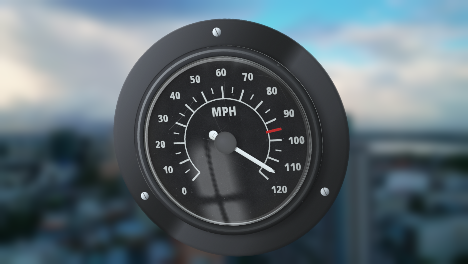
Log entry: 115; mph
